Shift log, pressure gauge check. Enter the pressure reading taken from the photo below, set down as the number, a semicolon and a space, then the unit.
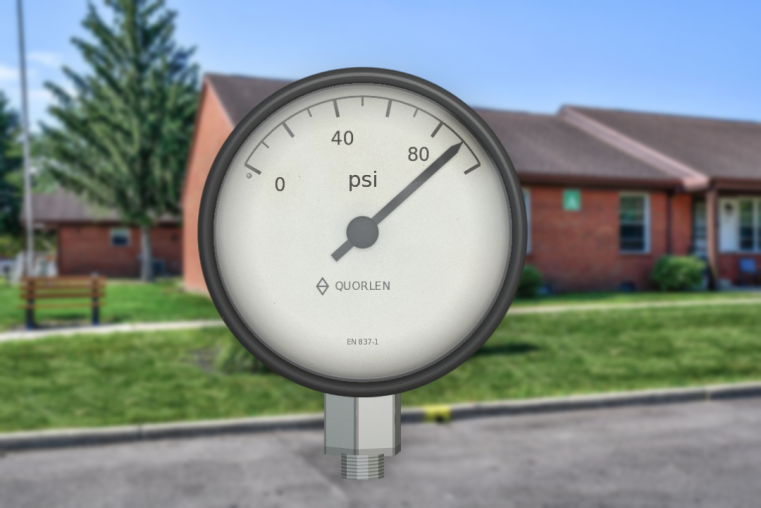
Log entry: 90; psi
